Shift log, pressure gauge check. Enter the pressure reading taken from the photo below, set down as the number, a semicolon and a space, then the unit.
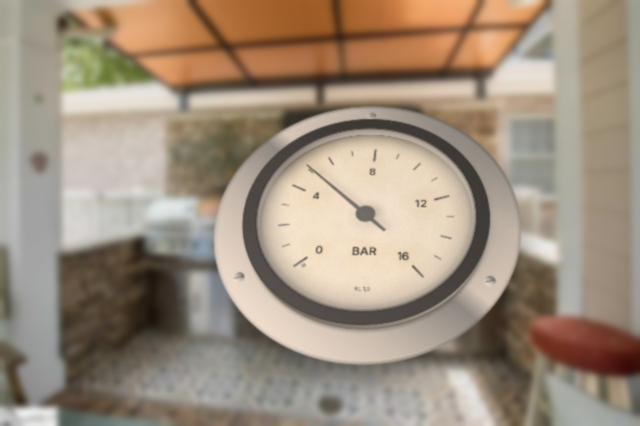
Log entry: 5; bar
